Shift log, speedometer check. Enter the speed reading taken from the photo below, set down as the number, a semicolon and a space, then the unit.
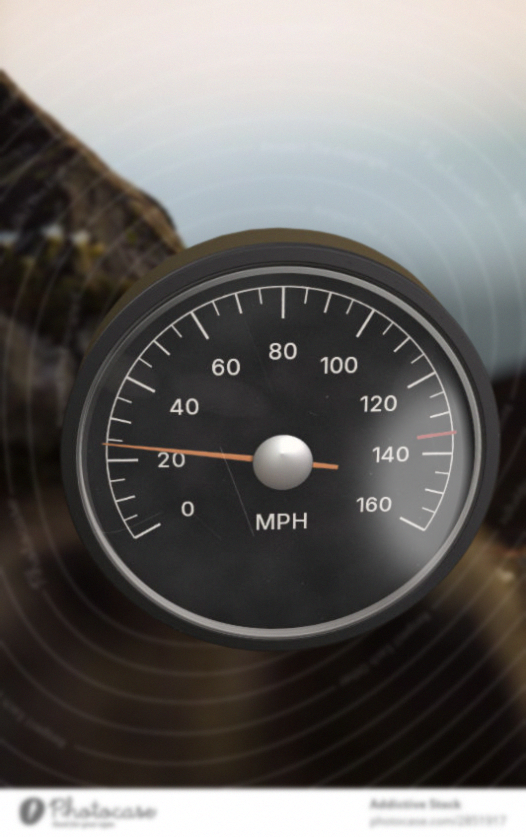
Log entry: 25; mph
